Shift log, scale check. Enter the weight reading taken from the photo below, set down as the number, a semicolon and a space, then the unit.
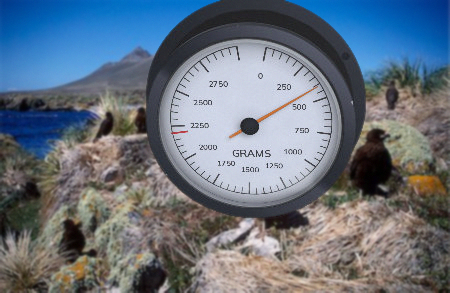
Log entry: 400; g
